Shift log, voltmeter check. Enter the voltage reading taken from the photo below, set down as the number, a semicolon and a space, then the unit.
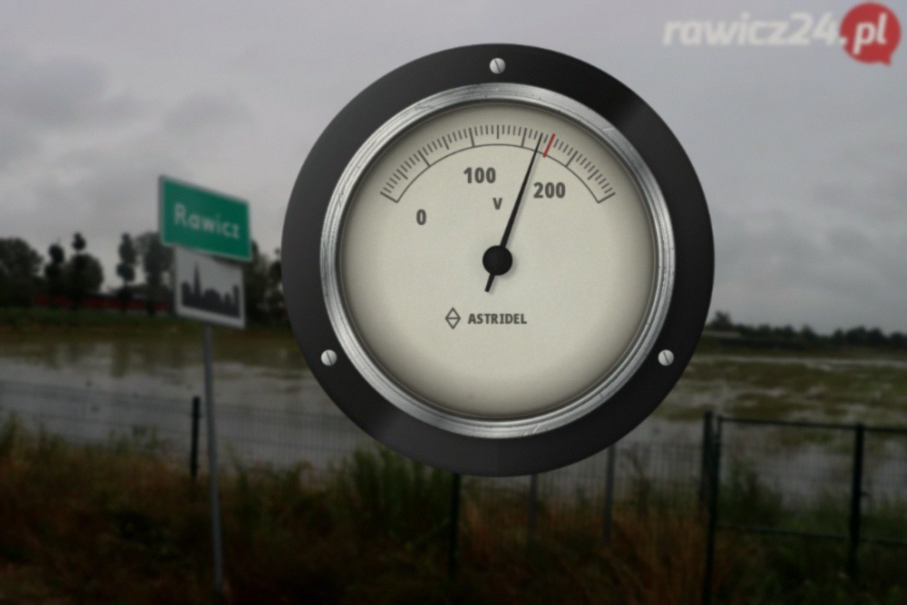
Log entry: 165; V
